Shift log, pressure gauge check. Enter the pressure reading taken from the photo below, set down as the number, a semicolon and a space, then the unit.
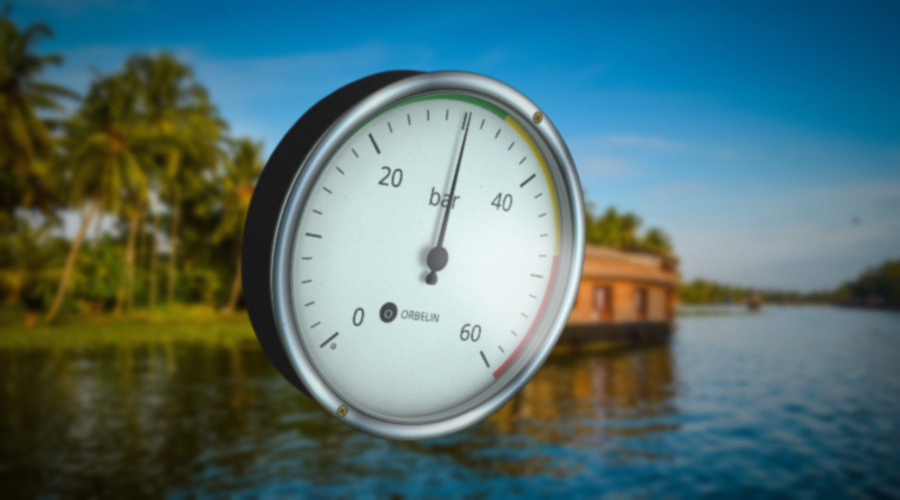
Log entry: 30; bar
